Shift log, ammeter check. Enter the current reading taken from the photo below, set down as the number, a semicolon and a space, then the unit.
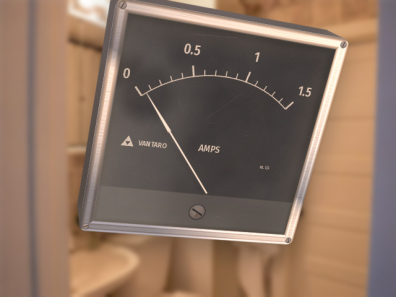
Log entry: 0.05; A
